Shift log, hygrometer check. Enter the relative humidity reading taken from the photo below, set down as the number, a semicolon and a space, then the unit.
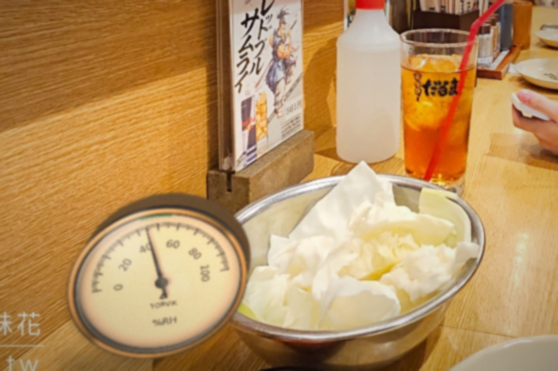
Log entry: 45; %
